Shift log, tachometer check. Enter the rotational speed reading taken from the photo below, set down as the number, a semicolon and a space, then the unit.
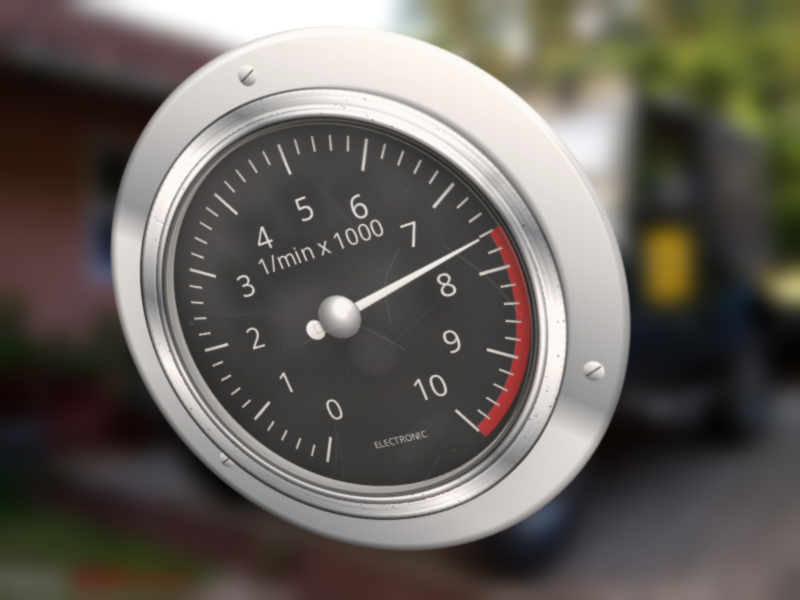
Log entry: 7600; rpm
